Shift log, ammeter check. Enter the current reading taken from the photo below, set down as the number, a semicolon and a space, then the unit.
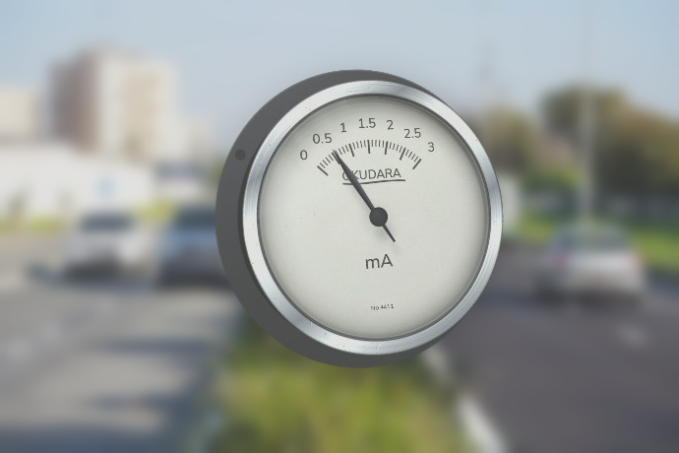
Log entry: 0.5; mA
